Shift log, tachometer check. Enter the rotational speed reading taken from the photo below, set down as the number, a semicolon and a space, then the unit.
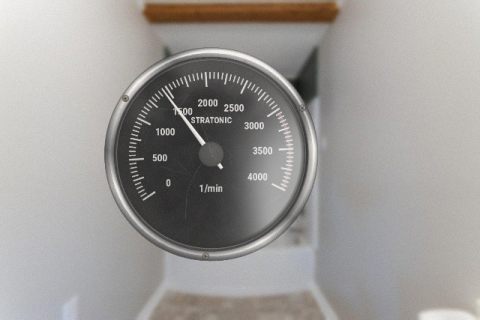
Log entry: 1450; rpm
